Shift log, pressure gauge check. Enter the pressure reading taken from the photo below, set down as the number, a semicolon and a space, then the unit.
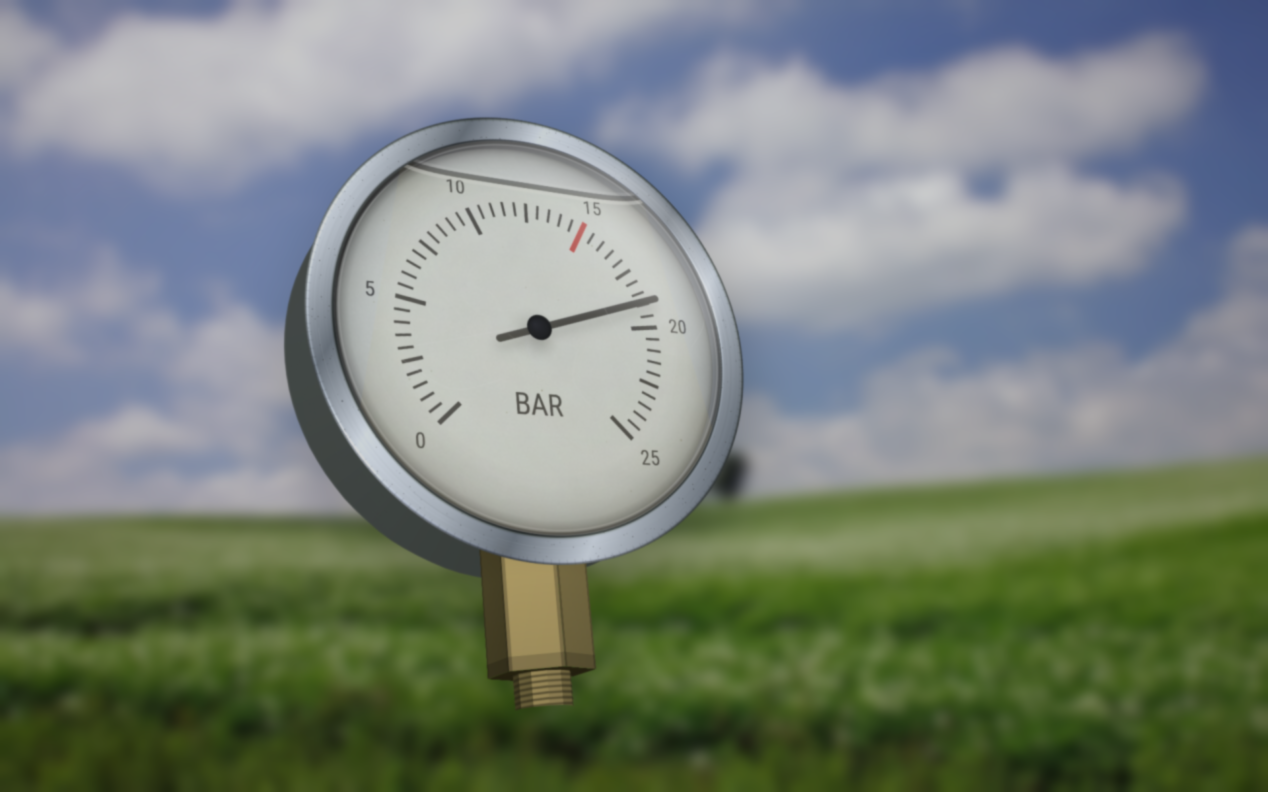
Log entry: 19; bar
